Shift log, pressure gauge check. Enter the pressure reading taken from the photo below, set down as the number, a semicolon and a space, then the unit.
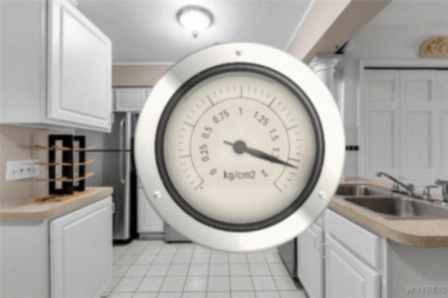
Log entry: 1.8; kg/cm²
